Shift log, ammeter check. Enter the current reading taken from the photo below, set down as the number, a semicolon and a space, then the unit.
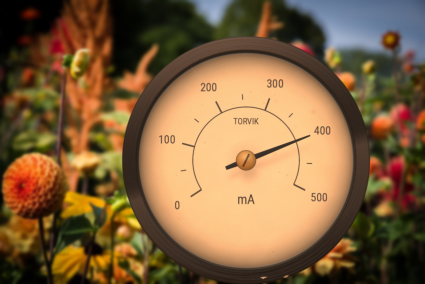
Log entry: 400; mA
